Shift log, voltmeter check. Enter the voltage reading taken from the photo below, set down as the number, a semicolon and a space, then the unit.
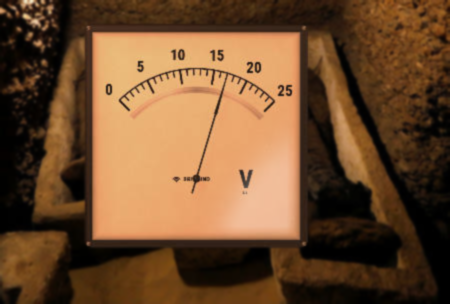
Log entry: 17; V
